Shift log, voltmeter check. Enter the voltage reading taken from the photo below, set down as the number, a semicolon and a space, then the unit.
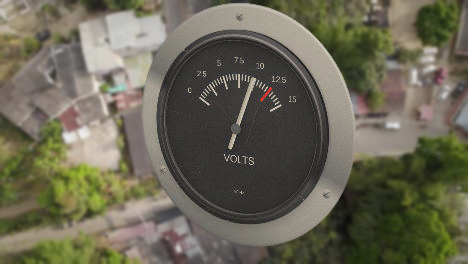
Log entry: 10; V
